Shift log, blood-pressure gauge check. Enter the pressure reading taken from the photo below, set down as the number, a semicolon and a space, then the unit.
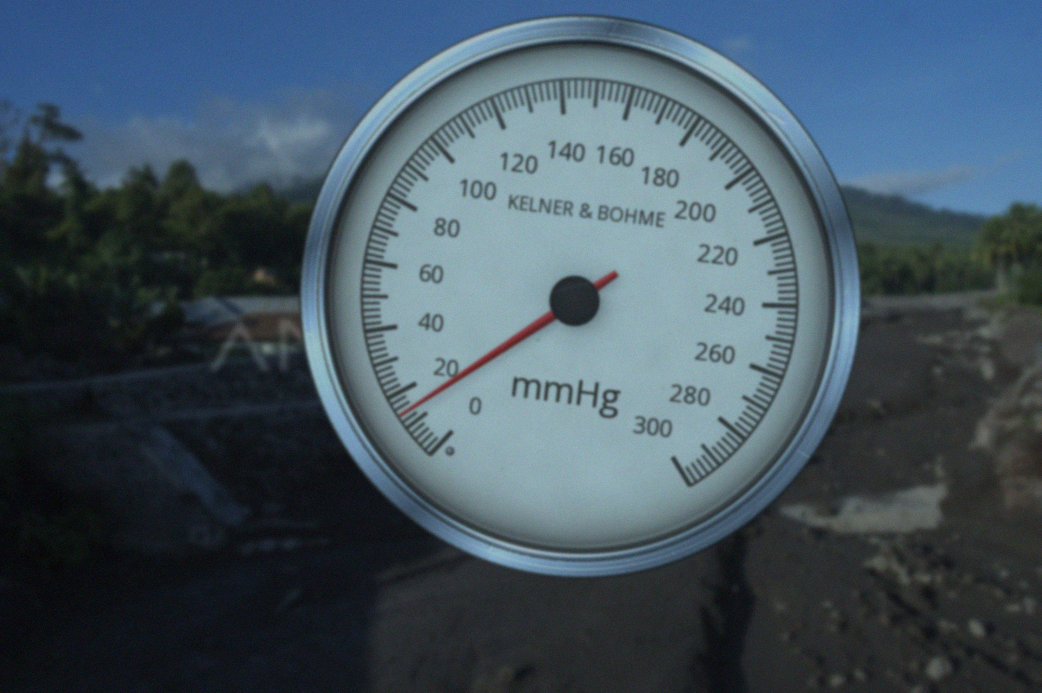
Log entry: 14; mmHg
